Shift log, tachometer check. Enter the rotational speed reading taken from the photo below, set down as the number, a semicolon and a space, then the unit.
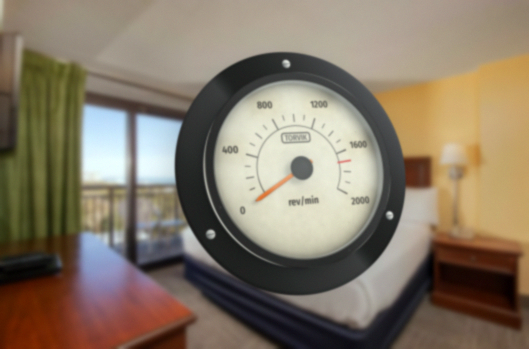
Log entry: 0; rpm
